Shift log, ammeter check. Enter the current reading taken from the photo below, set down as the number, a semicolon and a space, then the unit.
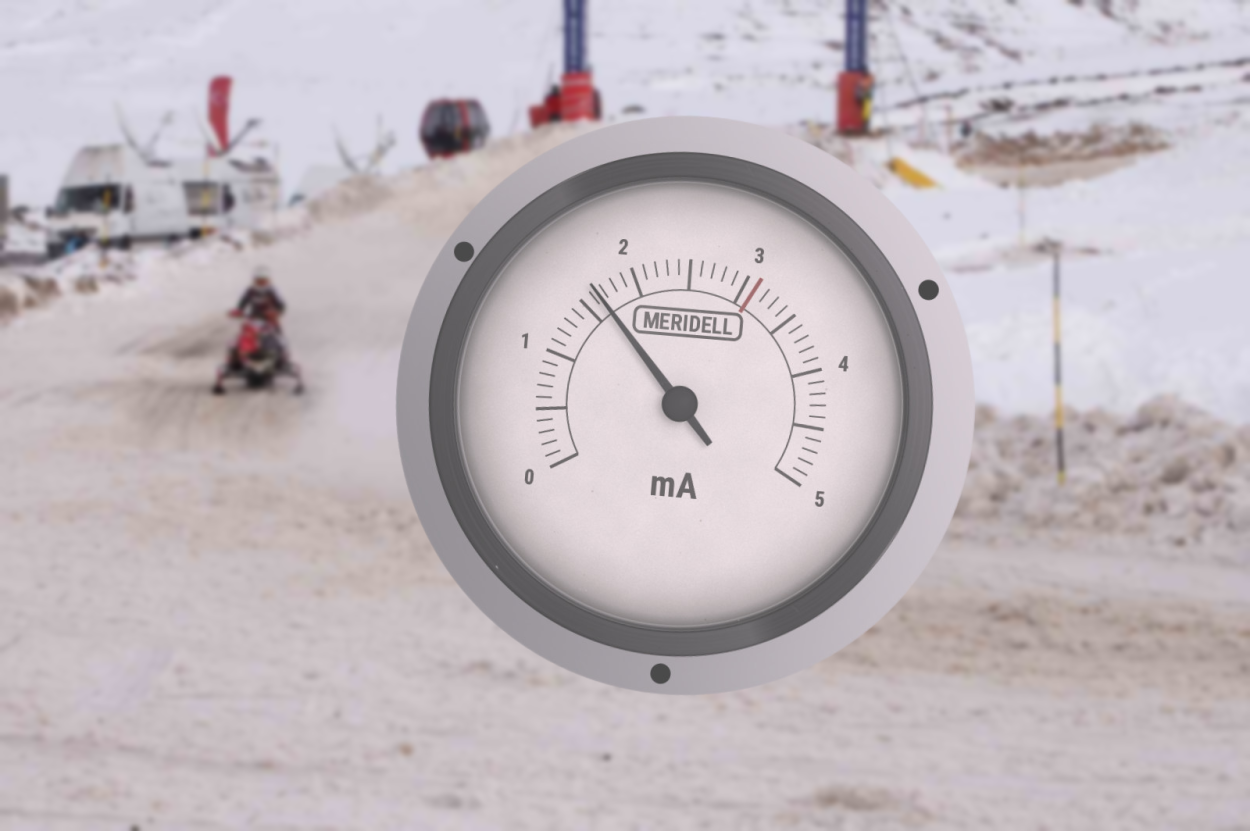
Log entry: 1.65; mA
